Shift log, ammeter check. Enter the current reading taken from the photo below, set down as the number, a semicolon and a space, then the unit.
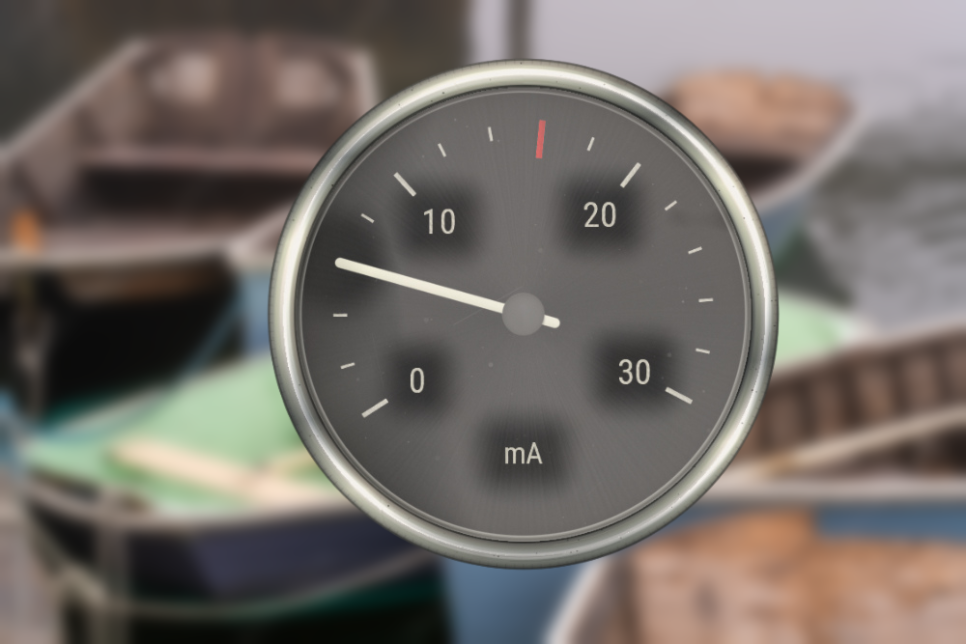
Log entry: 6; mA
